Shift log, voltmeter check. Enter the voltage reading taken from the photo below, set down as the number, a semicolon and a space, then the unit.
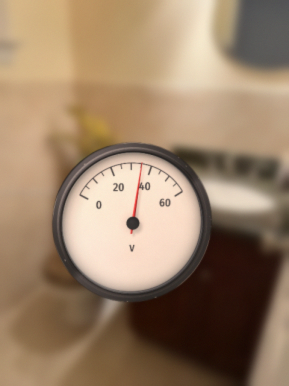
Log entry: 35; V
